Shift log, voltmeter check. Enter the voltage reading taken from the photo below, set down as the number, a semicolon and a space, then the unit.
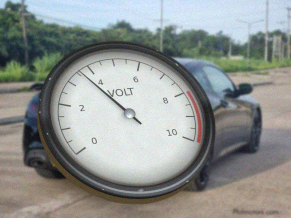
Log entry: 3.5; V
